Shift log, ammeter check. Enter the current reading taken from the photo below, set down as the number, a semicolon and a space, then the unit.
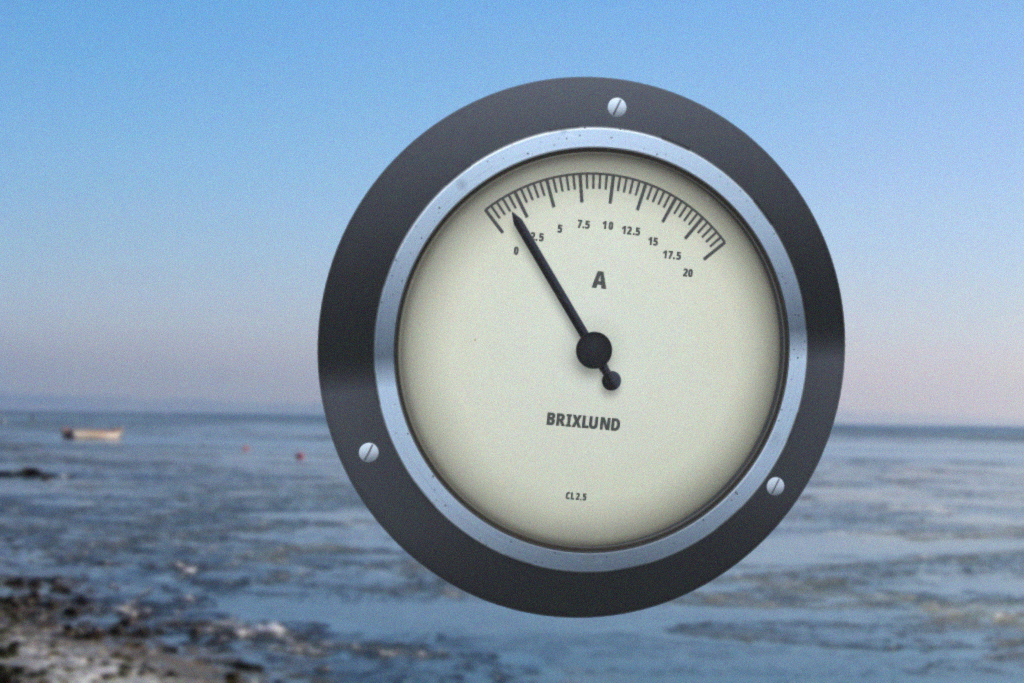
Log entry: 1.5; A
